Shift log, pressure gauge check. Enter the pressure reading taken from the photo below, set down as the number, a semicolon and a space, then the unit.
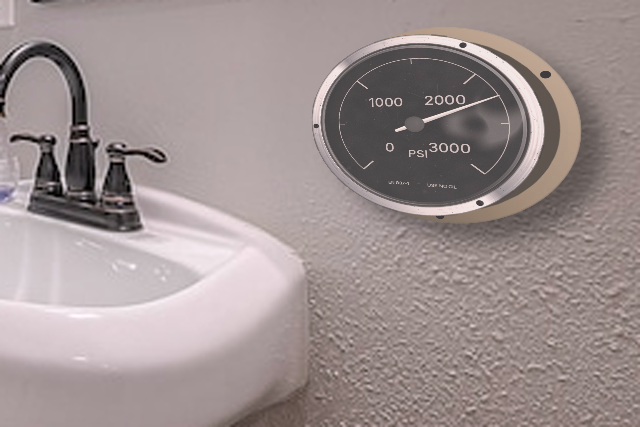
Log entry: 2250; psi
